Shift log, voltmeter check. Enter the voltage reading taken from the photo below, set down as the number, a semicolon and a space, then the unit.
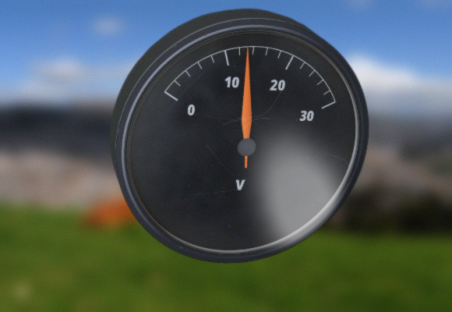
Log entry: 13; V
